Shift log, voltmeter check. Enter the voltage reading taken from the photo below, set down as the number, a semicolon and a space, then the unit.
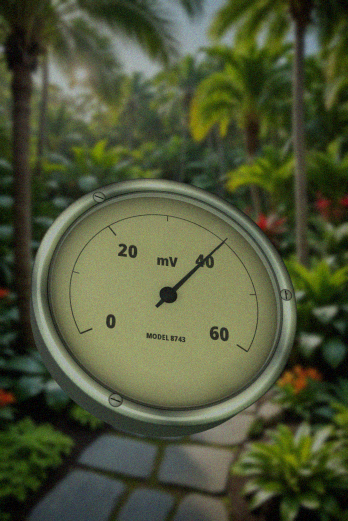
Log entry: 40; mV
